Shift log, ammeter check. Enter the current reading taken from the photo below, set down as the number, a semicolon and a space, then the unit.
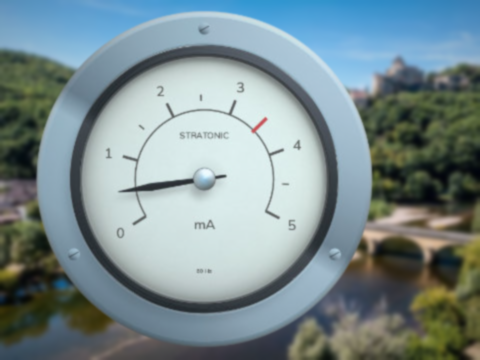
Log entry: 0.5; mA
